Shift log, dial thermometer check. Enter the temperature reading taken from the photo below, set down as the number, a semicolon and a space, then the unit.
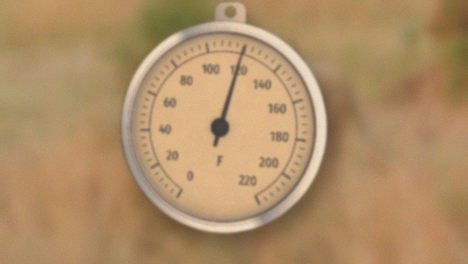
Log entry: 120; °F
